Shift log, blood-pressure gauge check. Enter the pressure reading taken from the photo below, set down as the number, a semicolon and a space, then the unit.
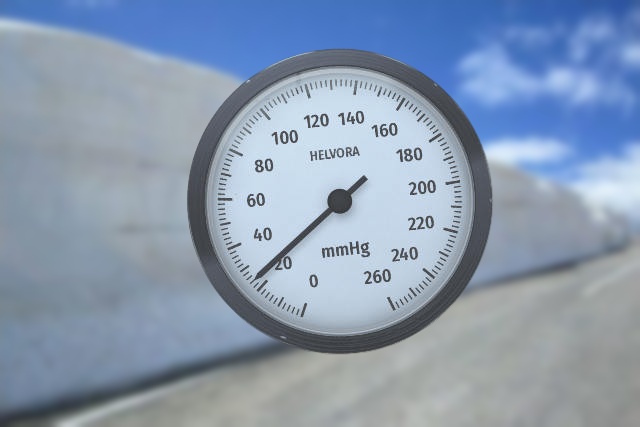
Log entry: 24; mmHg
